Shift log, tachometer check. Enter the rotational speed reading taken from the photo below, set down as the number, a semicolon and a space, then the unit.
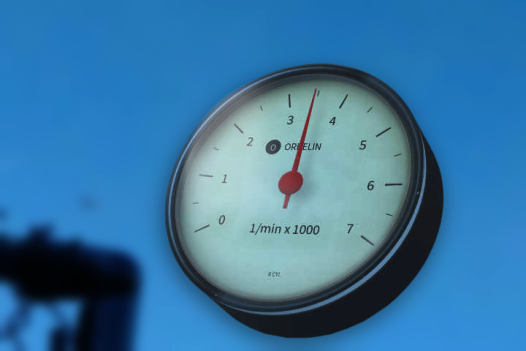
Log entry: 3500; rpm
